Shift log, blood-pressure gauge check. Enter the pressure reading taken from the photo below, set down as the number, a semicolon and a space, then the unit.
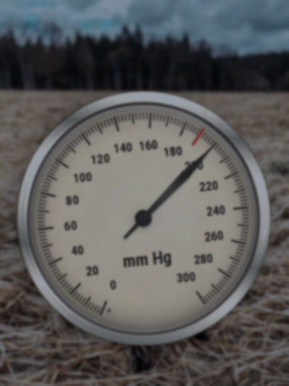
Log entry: 200; mmHg
